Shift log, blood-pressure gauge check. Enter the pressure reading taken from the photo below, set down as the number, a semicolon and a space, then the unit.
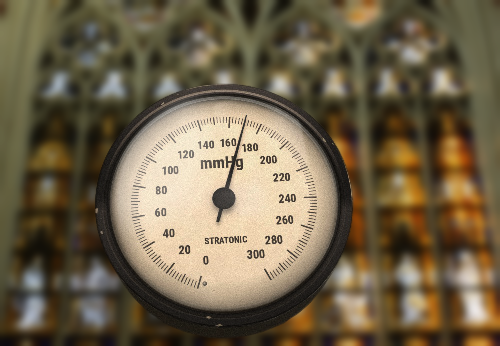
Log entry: 170; mmHg
